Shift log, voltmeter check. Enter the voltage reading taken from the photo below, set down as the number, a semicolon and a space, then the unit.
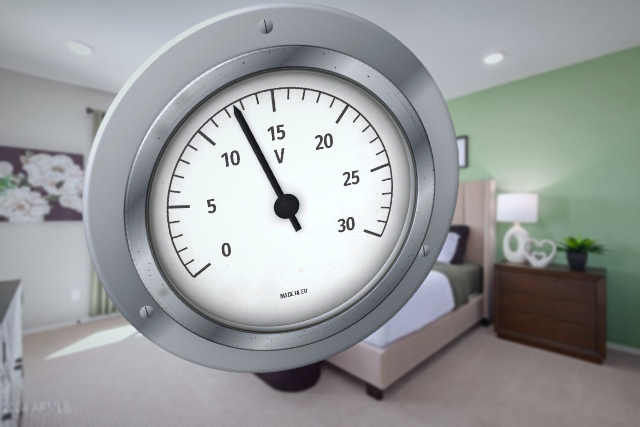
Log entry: 12.5; V
